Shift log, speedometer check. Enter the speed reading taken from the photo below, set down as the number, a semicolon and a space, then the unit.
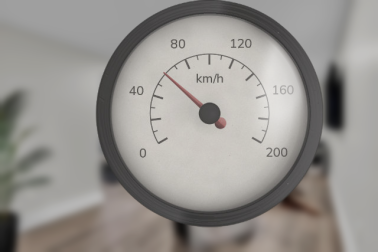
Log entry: 60; km/h
